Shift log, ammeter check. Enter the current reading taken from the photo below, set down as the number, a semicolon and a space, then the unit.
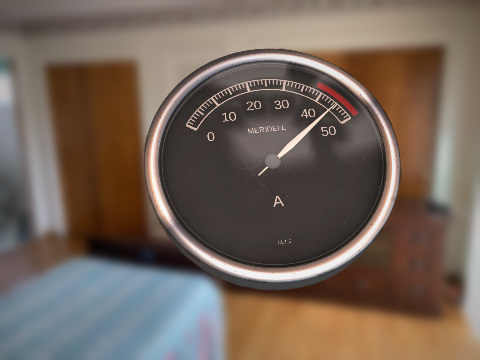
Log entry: 45; A
